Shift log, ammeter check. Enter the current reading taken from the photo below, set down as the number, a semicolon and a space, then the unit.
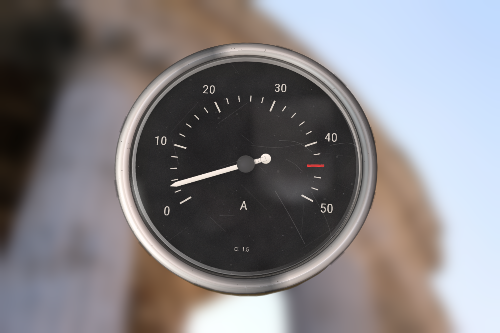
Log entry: 3; A
